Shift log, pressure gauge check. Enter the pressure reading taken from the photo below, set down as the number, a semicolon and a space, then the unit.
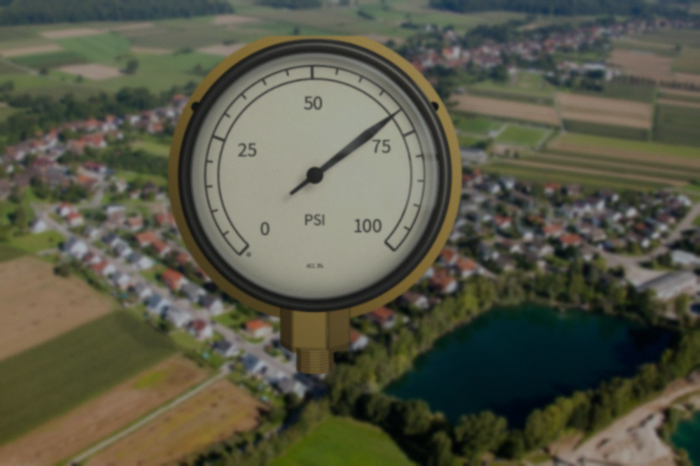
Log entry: 70; psi
